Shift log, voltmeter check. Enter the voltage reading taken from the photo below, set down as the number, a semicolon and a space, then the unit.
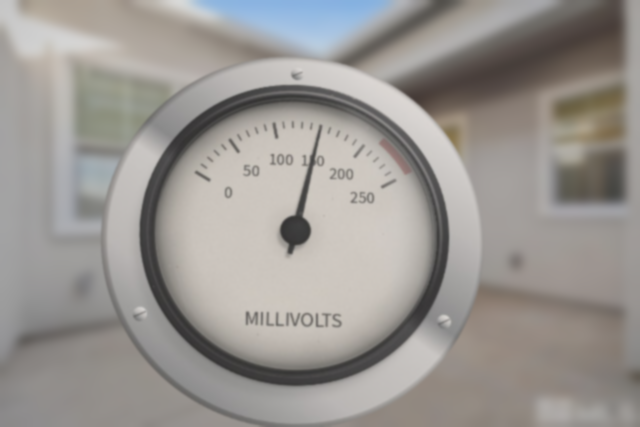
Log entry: 150; mV
